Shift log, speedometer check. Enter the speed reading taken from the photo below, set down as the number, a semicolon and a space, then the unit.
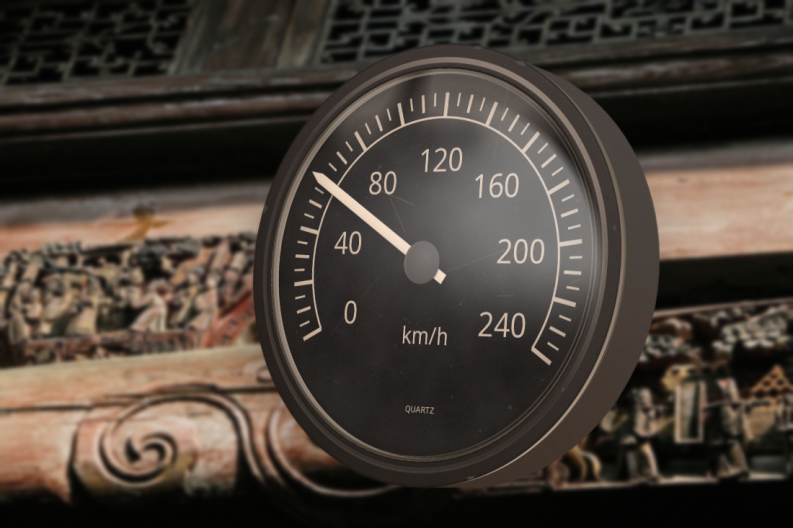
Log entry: 60; km/h
